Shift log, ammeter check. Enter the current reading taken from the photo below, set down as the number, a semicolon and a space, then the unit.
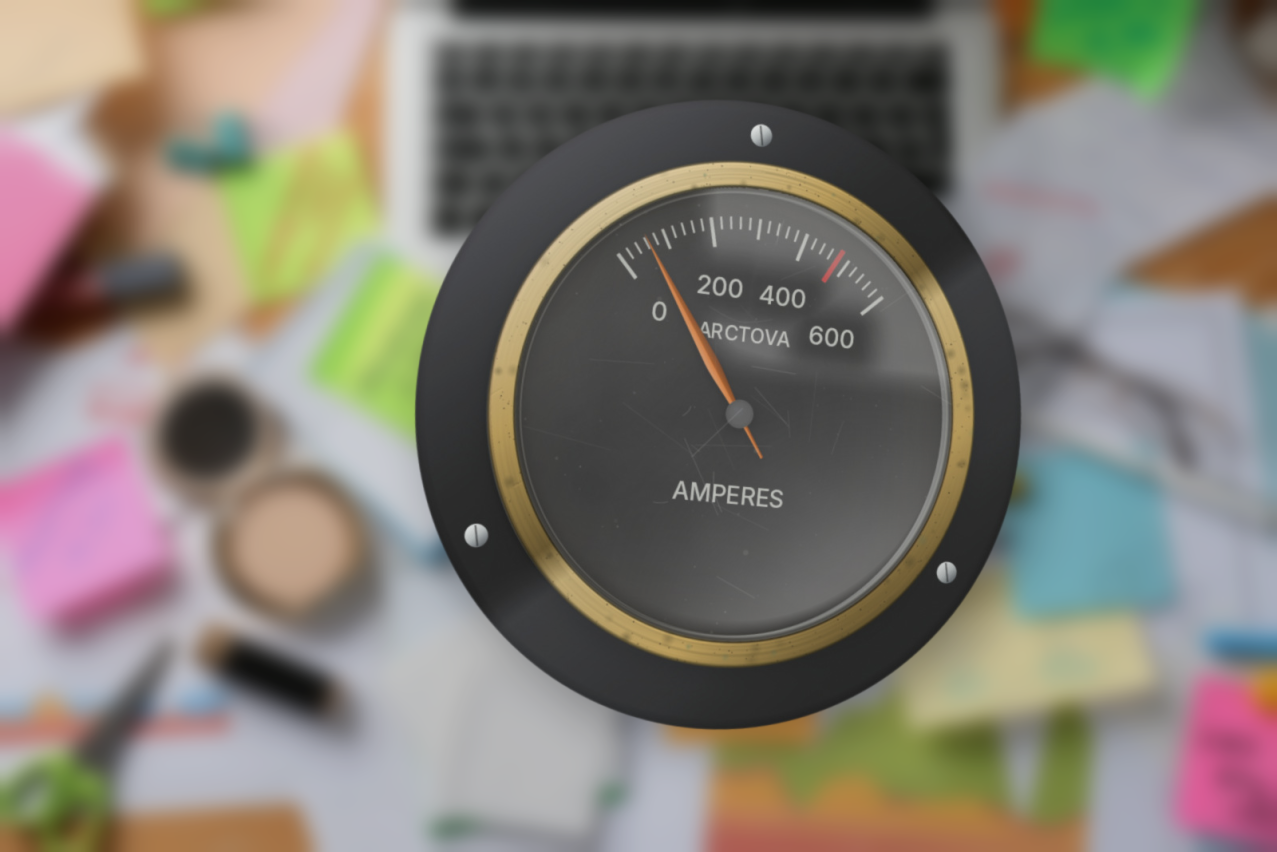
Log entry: 60; A
